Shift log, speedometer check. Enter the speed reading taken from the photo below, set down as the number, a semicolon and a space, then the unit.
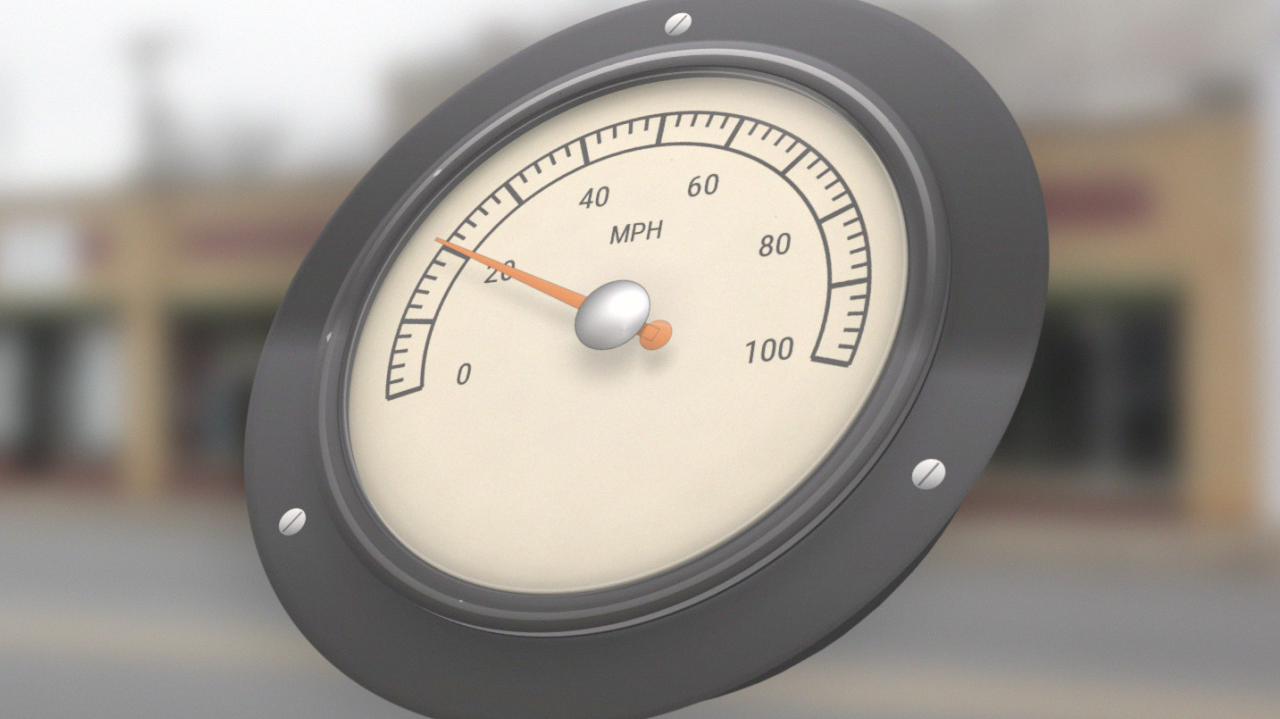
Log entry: 20; mph
